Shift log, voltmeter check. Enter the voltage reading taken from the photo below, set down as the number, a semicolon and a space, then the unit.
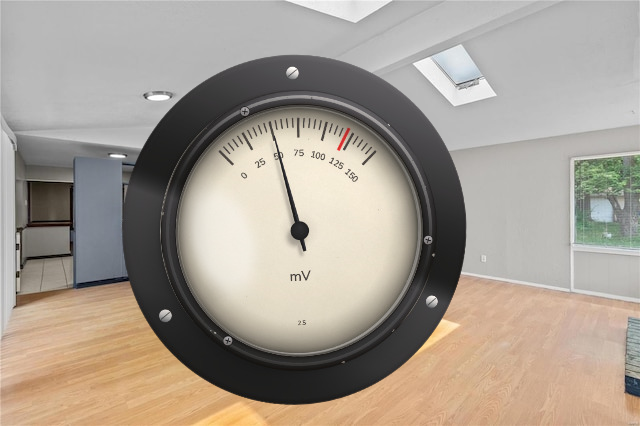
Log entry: 50; mV
